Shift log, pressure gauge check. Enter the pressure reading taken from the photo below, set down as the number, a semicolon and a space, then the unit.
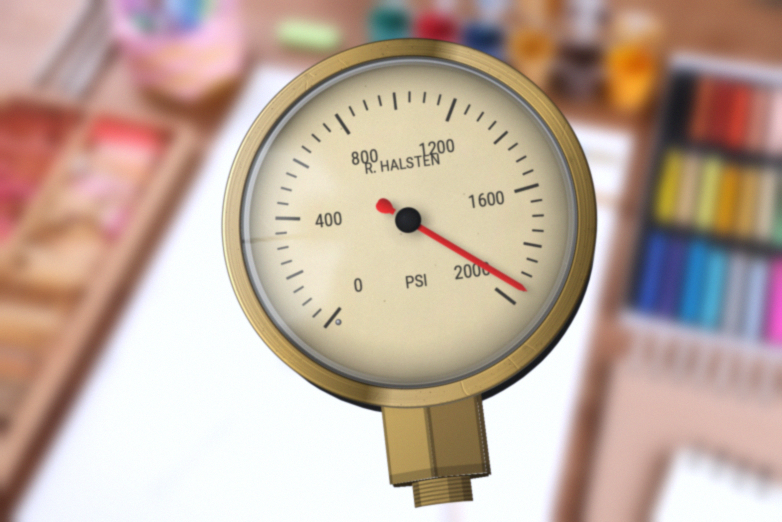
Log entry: 1950; psi
